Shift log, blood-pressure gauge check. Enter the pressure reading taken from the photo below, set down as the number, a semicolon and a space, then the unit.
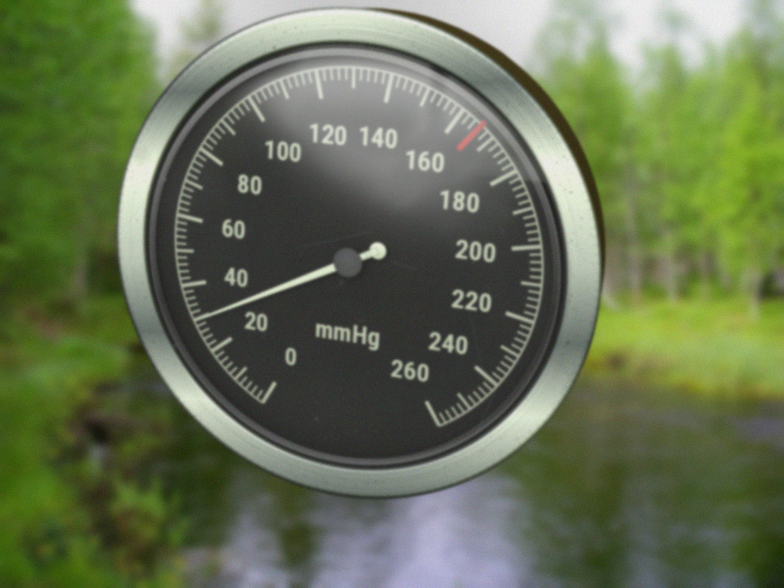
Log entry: 30; mmHg
